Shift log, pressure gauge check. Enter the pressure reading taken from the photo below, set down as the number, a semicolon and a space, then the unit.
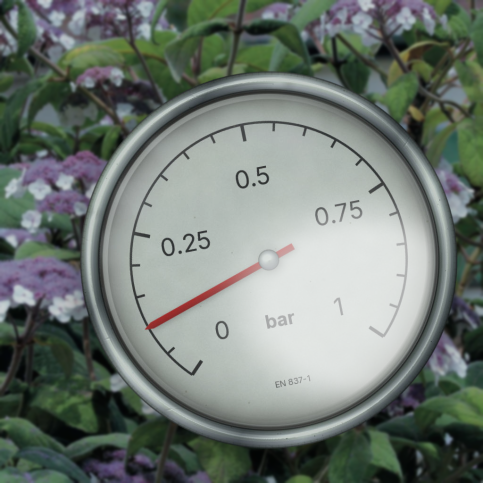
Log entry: 0.1; bar
